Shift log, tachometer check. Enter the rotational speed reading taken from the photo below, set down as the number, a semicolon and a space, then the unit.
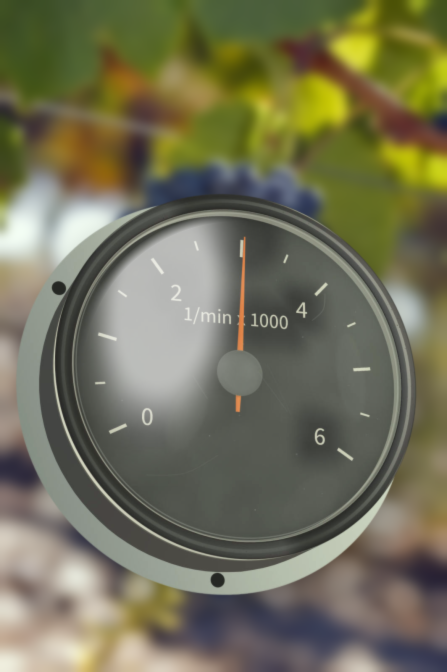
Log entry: 3000; rpm
